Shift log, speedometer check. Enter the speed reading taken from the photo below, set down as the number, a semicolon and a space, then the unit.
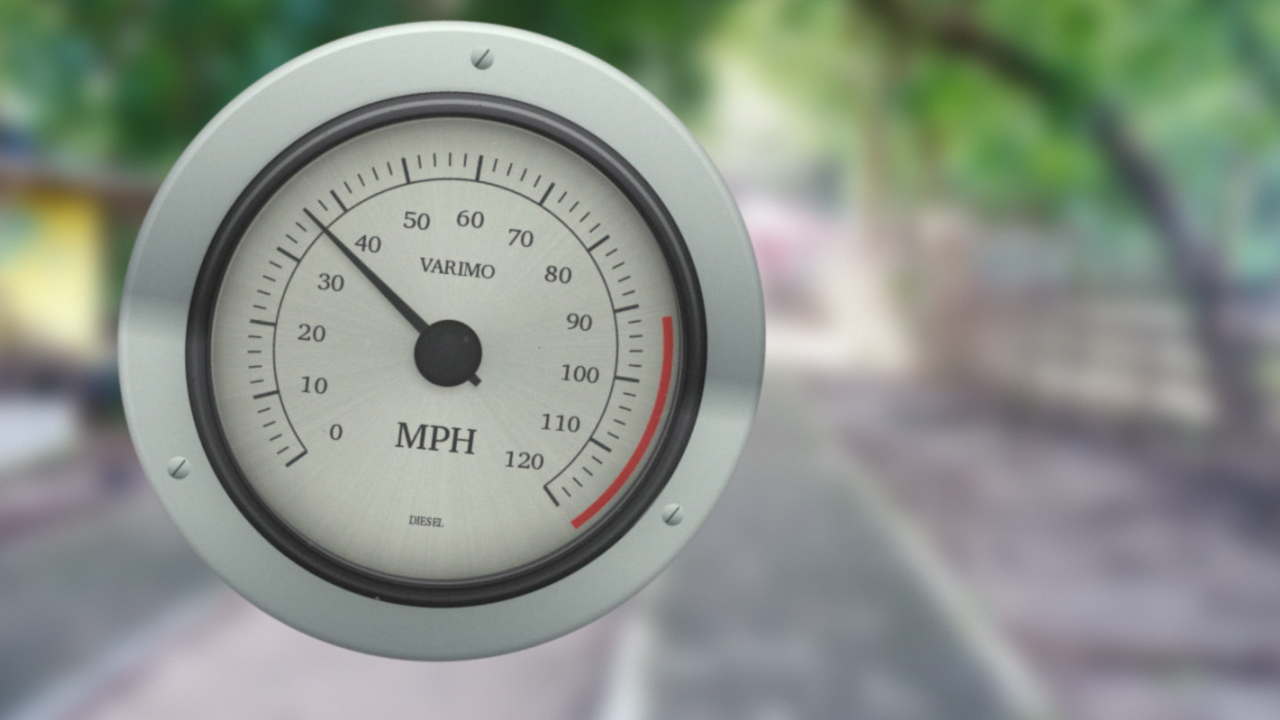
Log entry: 36; mph
